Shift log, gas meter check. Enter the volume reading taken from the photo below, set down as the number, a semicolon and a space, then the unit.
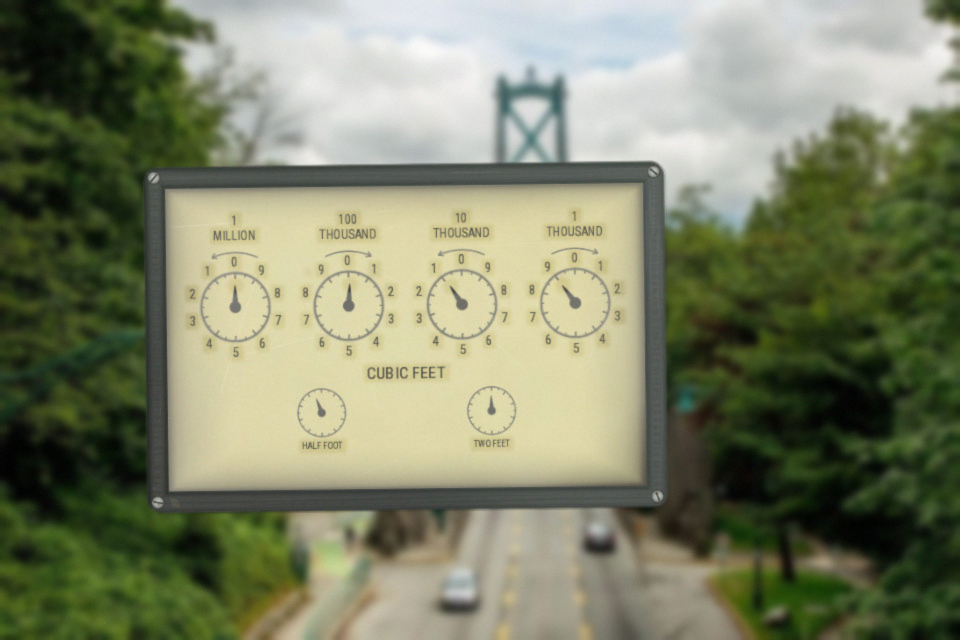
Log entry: 900; ft³
